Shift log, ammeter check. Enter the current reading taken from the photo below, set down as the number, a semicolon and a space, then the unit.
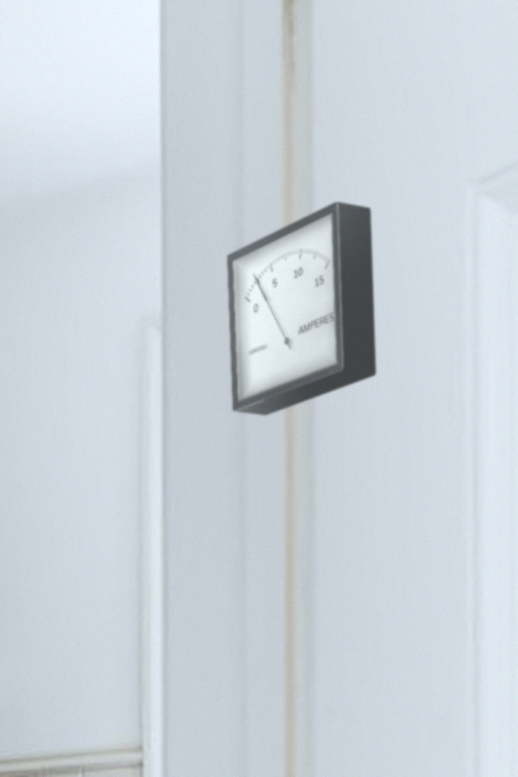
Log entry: 2.5; A
